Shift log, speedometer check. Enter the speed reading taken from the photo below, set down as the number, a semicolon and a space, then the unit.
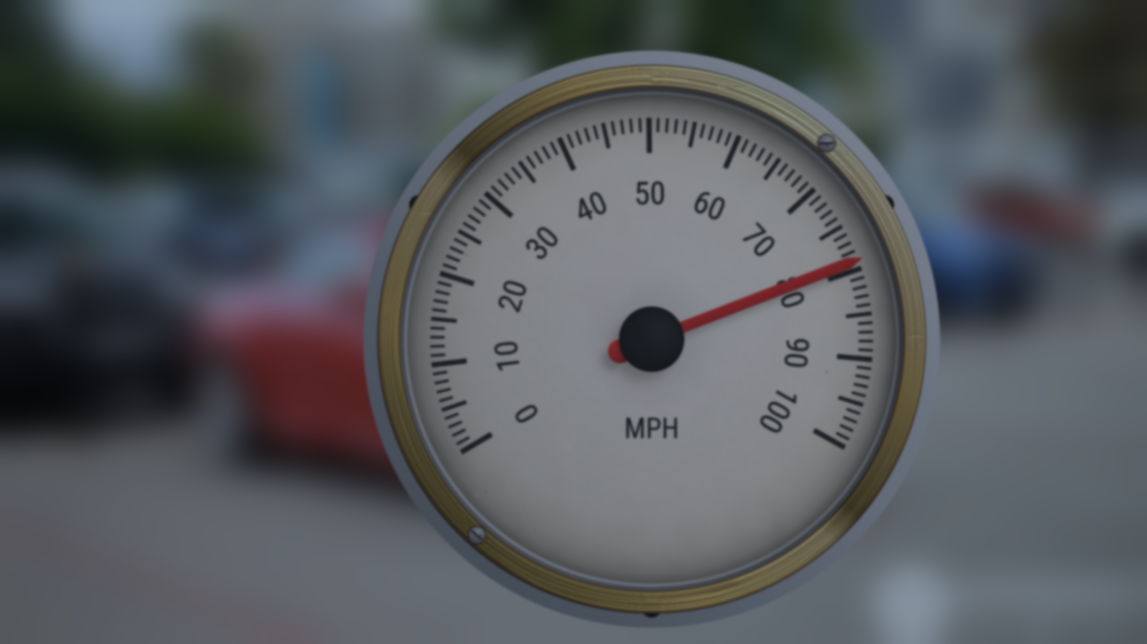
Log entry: 79; mph
